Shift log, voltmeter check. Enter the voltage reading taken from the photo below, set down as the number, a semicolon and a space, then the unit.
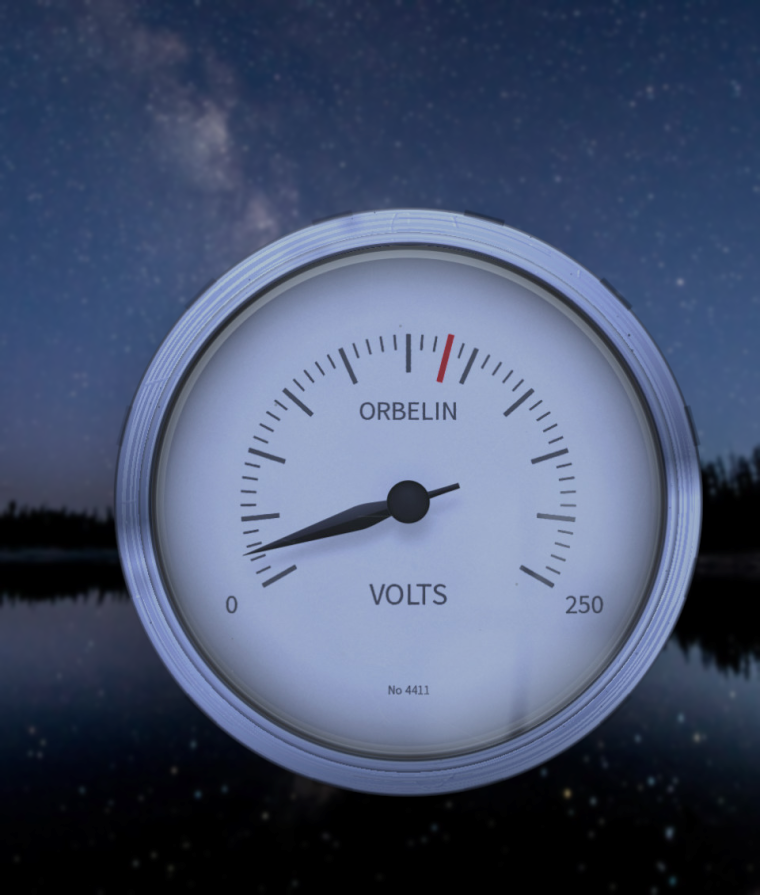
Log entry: 12.5; V
